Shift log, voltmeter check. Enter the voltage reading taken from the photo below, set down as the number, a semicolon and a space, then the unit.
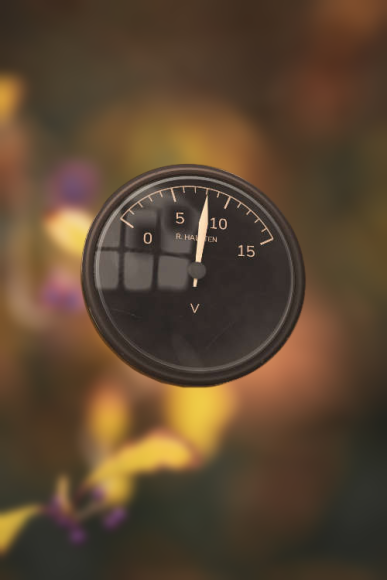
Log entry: 8; V
